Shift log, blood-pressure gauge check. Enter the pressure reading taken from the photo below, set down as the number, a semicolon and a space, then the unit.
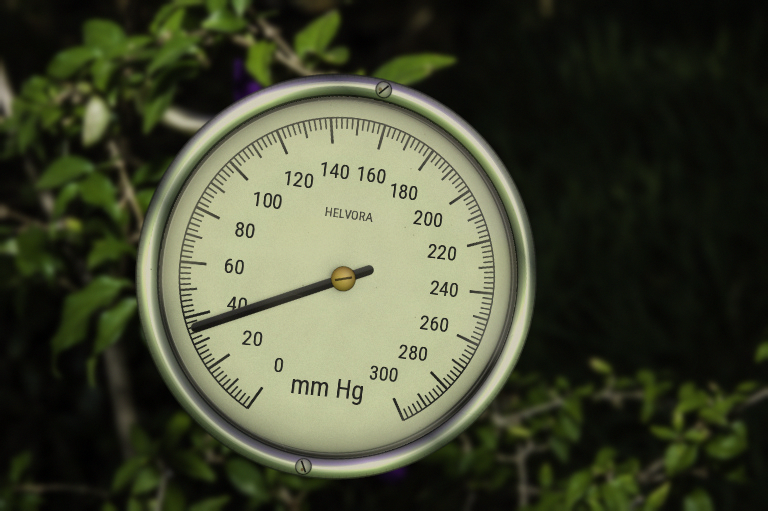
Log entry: 36; mmHg
